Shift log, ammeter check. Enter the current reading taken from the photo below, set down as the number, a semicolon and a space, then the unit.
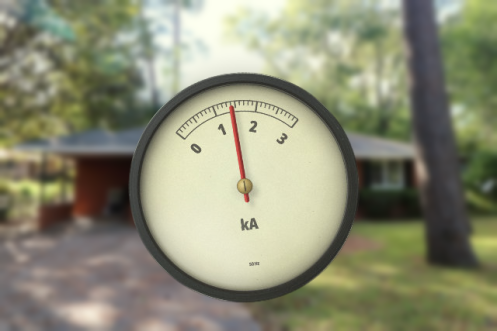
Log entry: 1.4; kA
